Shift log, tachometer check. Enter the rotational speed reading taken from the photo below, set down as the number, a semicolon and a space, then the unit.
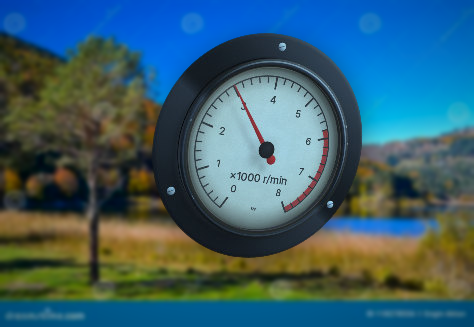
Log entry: 3000; rpm
